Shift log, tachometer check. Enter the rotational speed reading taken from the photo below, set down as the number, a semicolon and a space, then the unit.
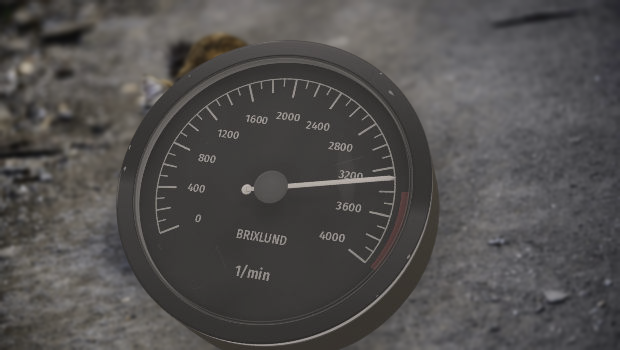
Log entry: 3300; rpm
